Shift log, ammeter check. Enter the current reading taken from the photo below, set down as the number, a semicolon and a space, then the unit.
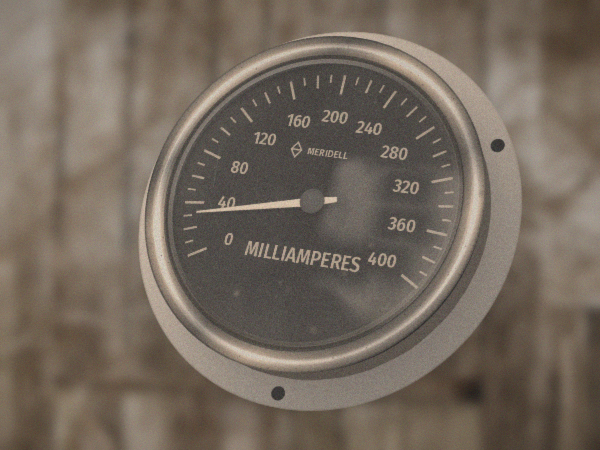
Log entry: 30; mA
